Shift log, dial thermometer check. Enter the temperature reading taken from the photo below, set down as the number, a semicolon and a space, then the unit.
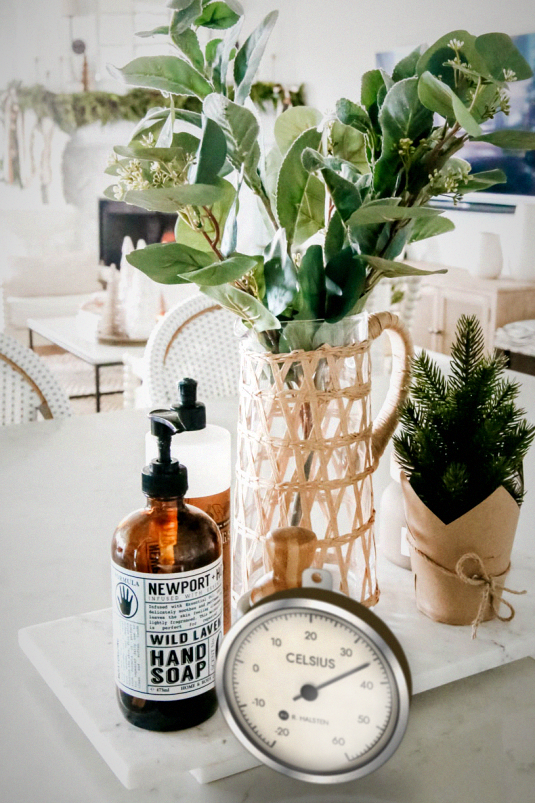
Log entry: 35; °C
